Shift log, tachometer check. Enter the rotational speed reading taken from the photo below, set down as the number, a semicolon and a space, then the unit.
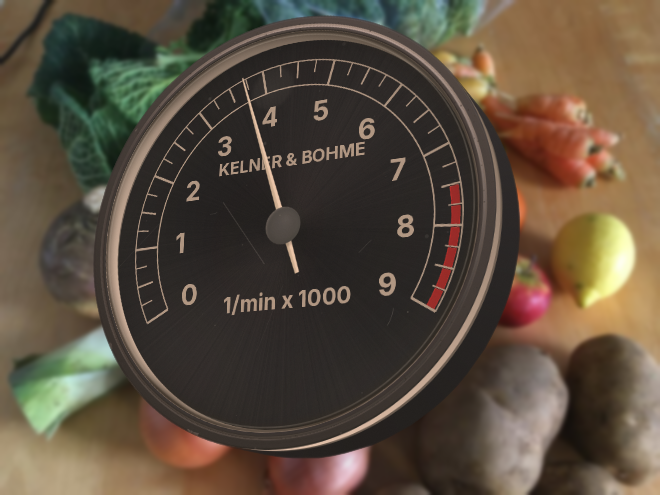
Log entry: 3750; rpm
